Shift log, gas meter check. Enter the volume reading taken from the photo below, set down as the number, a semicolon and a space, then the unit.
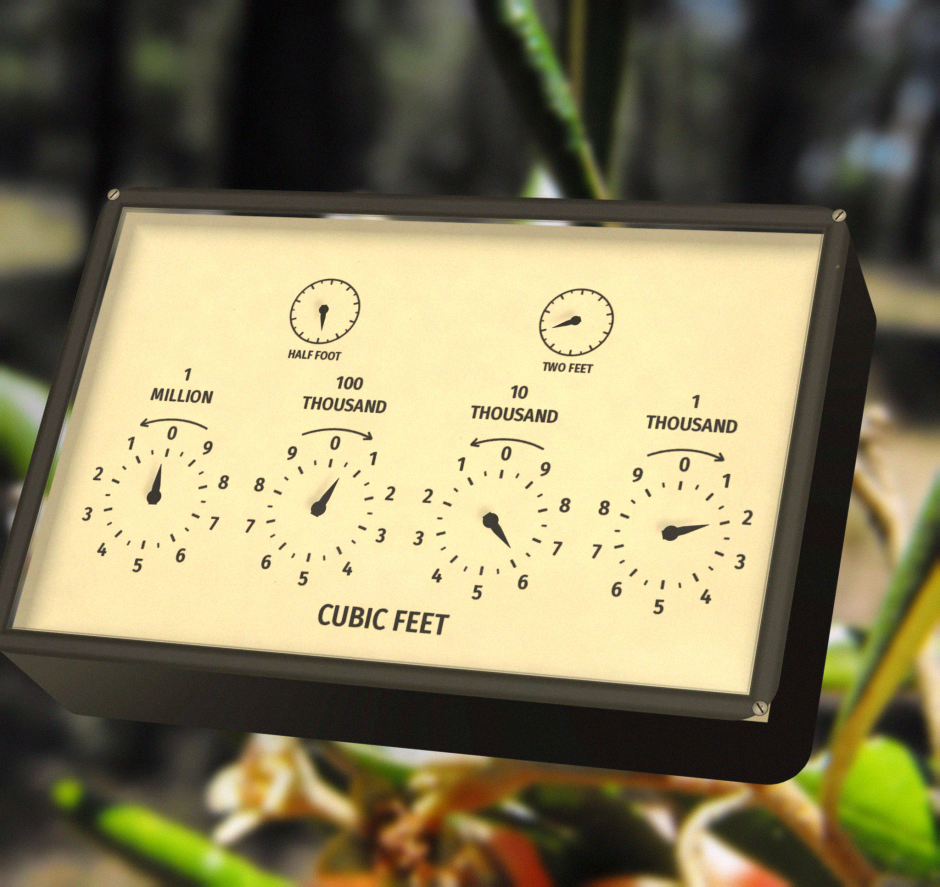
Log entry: 6200; ft³
